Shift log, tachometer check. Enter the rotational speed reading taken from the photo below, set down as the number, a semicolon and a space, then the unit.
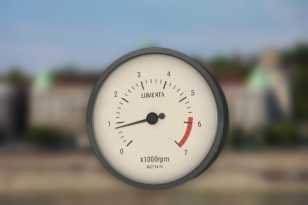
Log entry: 800; rpm
